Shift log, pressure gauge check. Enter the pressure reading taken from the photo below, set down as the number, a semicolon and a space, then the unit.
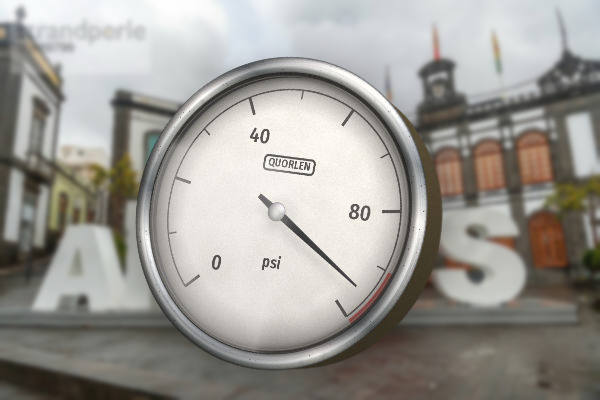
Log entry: 95; psi
